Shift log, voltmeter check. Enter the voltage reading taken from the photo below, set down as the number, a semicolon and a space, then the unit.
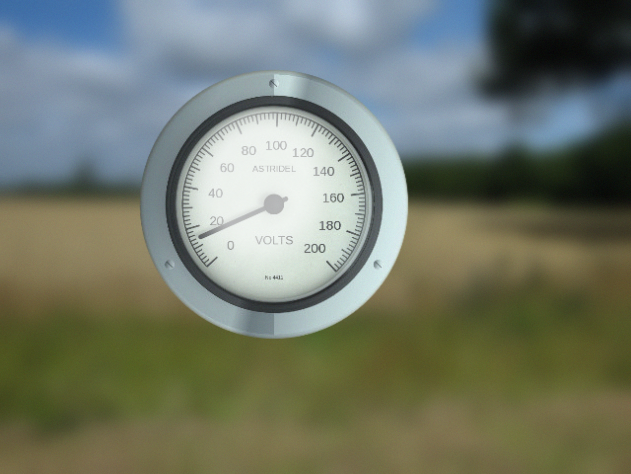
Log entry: 14; V
